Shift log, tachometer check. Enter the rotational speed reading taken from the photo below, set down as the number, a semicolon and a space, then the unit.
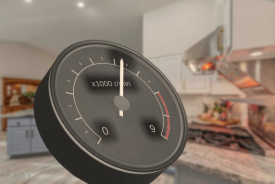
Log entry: 5250; rpm
